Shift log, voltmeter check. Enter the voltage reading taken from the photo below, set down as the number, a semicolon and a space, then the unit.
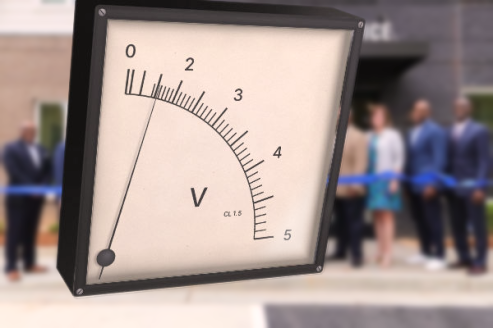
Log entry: 1.5; V
